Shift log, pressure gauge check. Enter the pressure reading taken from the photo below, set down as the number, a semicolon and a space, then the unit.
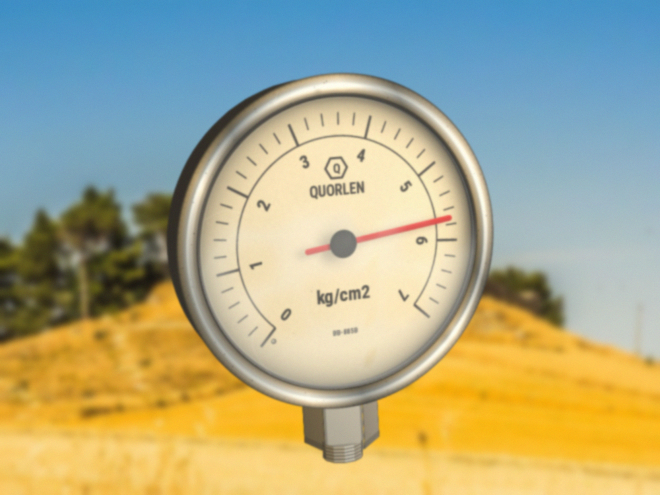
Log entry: 5.7; kg/cm²
